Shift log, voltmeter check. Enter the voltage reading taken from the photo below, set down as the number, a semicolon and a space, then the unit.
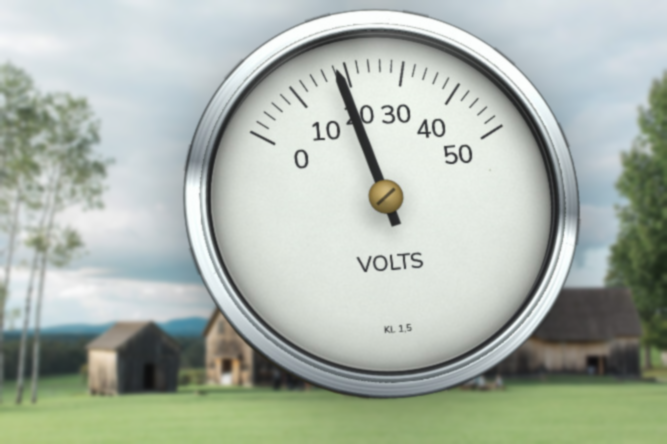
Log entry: 18; V
